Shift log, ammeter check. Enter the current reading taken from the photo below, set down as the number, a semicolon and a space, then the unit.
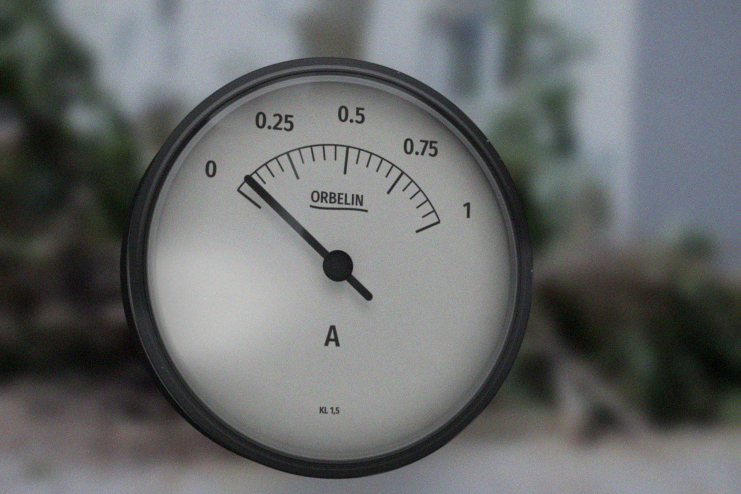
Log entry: 0.05; A
